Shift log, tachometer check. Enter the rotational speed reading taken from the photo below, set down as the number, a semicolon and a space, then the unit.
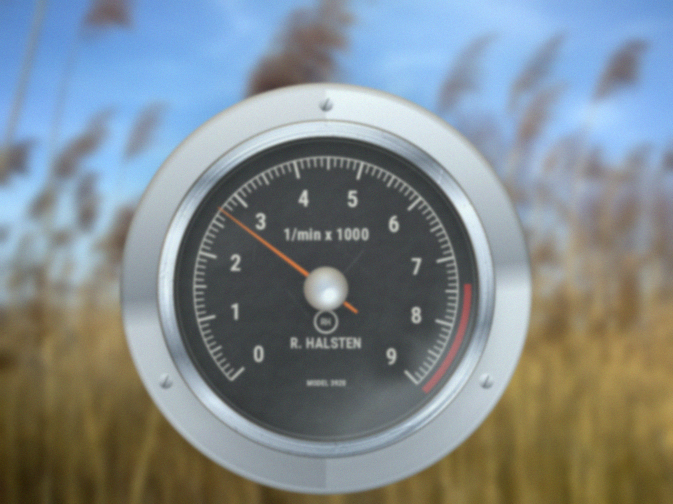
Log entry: 2700; rpm
